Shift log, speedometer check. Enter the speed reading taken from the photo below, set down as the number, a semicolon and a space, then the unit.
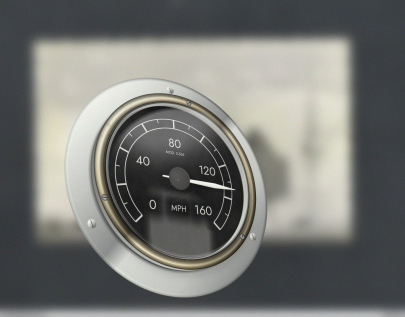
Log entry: 135; mph
